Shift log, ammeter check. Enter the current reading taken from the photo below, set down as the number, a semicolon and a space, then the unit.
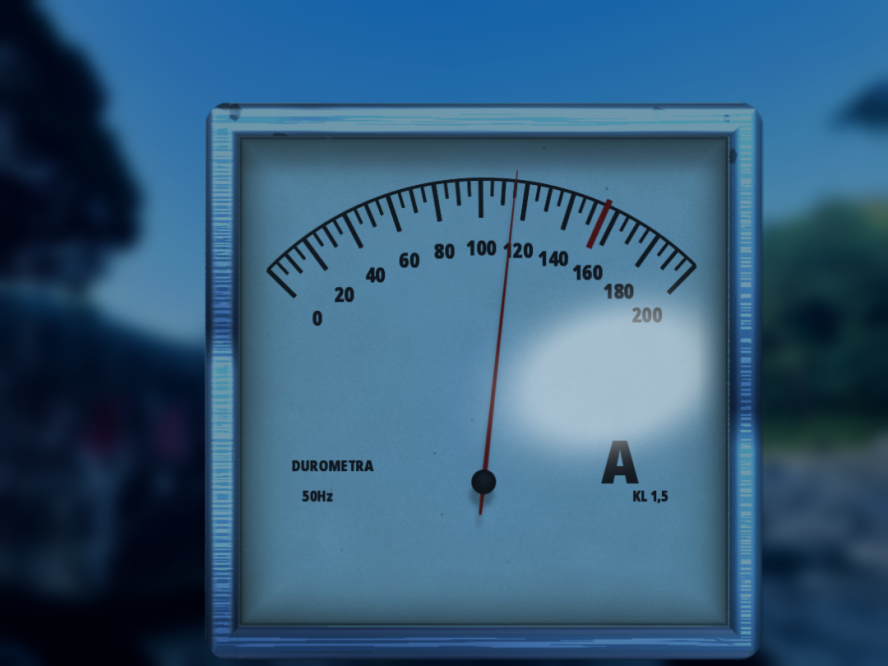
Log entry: 115; A
